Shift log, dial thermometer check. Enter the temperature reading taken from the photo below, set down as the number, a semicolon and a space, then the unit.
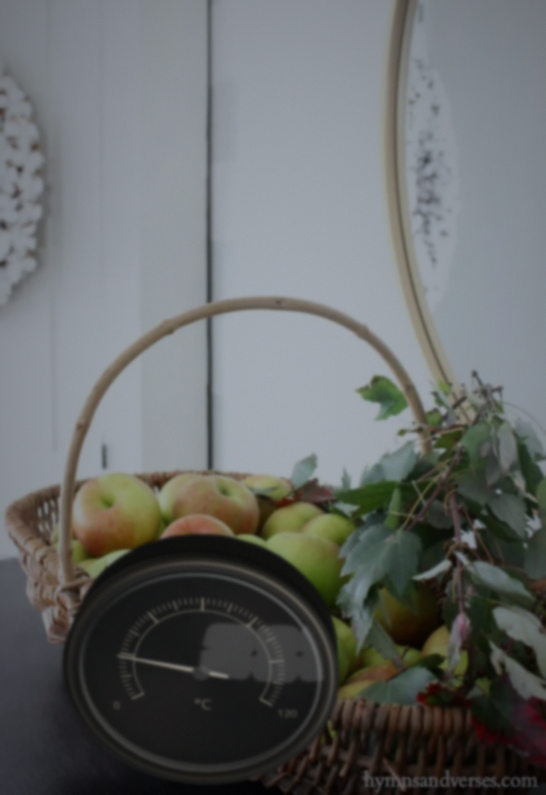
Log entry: 20; °C
